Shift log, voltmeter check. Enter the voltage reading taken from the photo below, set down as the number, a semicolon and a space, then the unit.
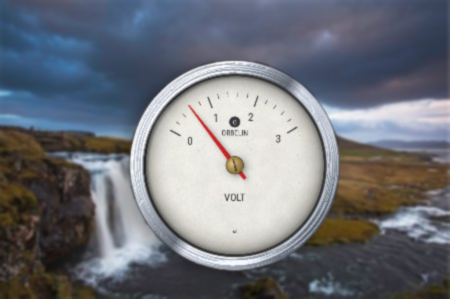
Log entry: 0.6; V
